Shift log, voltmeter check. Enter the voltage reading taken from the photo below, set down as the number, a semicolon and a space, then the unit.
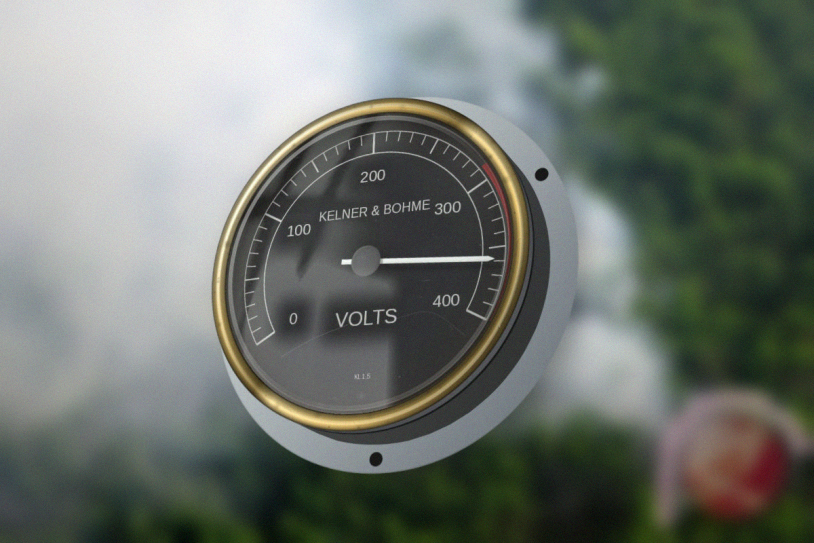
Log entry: 360; V
